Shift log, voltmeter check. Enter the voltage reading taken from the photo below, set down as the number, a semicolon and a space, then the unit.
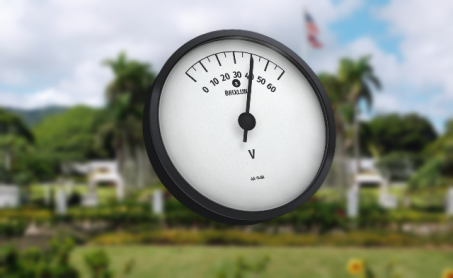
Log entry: 40; V
